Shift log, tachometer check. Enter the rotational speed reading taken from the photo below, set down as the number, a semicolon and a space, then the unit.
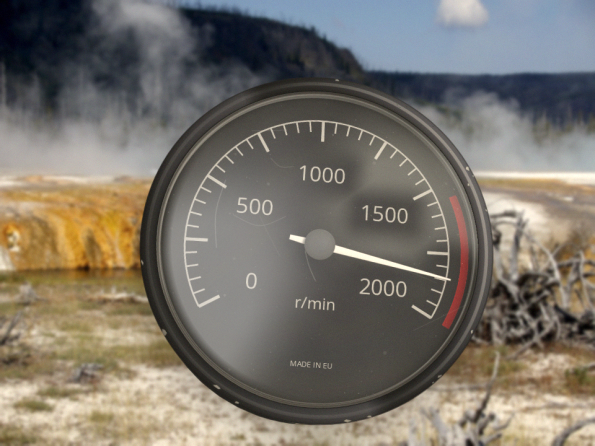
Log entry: 1850; rpm
